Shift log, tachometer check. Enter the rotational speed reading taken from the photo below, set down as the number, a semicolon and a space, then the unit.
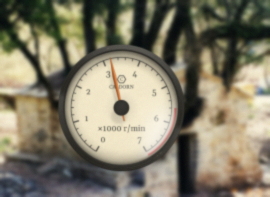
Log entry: 3200; rpm
